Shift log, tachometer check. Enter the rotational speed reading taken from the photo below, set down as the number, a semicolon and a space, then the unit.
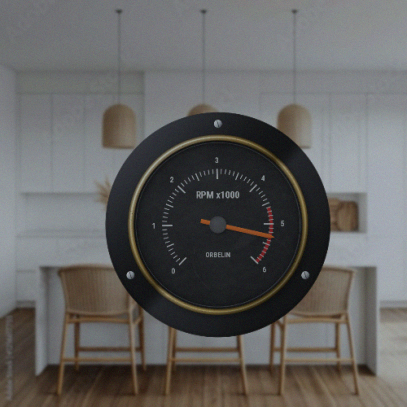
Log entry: 5300; rpm
